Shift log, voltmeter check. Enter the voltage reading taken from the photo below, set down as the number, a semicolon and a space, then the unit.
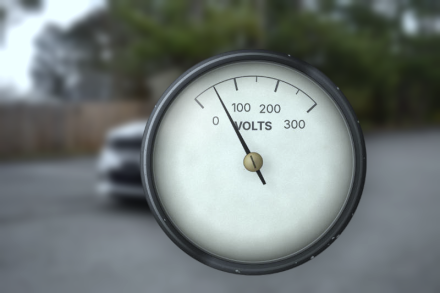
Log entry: 50; V
